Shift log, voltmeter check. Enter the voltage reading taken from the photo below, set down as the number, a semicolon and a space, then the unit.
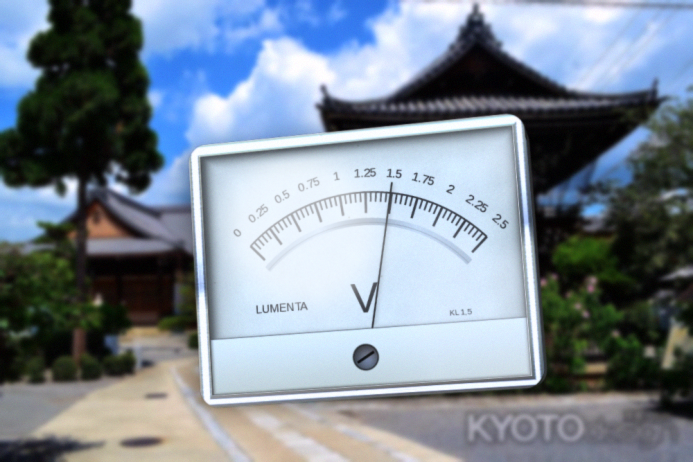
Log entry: 1.5; V
